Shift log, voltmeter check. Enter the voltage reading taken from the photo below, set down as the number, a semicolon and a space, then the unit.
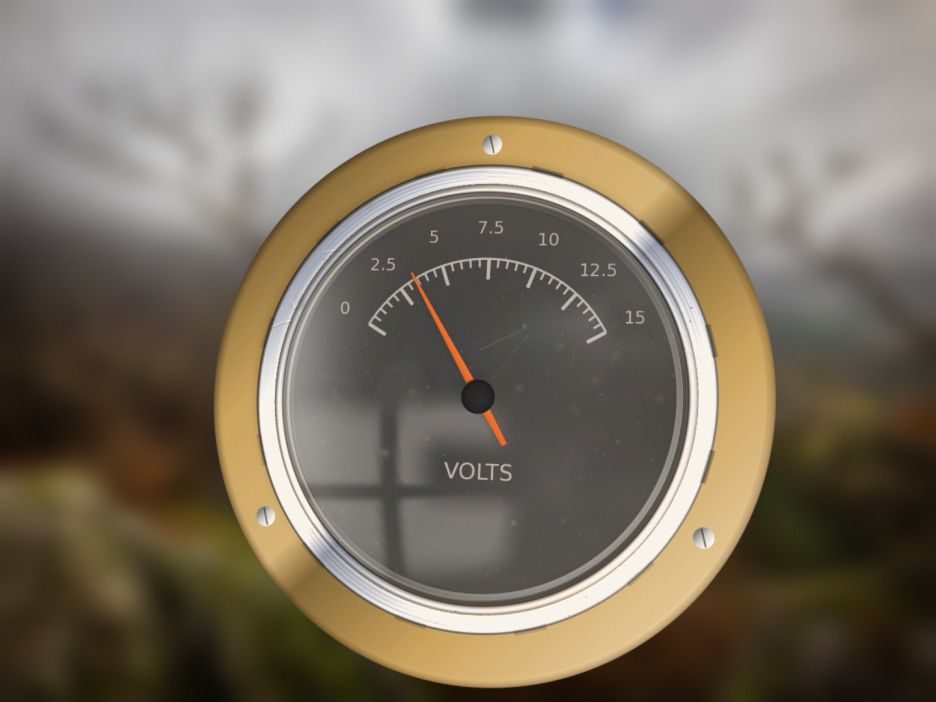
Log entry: 3.5; V
